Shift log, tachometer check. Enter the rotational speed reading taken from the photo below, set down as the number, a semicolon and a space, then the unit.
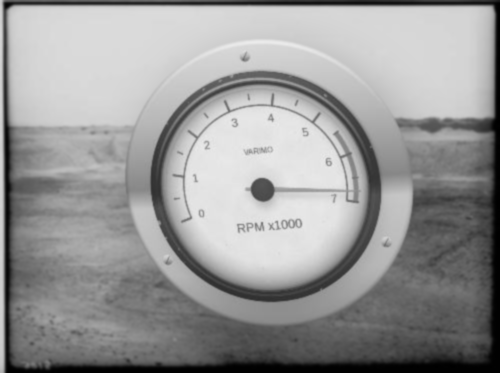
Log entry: 6750; rpm
